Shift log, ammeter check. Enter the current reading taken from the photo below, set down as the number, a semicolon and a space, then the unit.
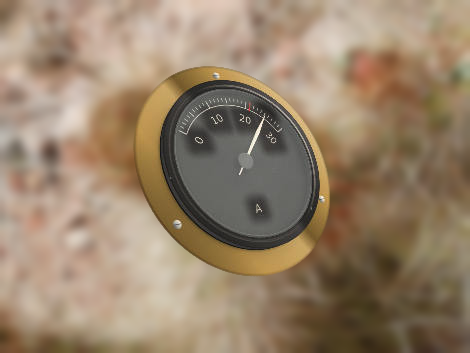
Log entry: 25; A
